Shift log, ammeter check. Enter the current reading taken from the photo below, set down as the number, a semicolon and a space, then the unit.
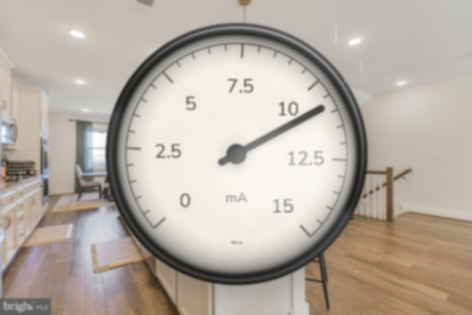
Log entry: 10.75; mA
